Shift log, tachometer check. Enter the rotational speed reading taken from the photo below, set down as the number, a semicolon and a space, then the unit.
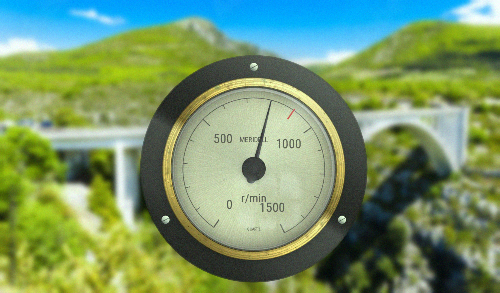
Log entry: 800; rpm
